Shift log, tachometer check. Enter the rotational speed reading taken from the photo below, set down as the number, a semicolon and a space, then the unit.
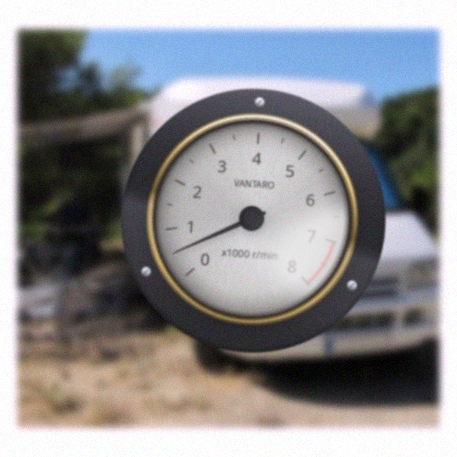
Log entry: 500; rpm
